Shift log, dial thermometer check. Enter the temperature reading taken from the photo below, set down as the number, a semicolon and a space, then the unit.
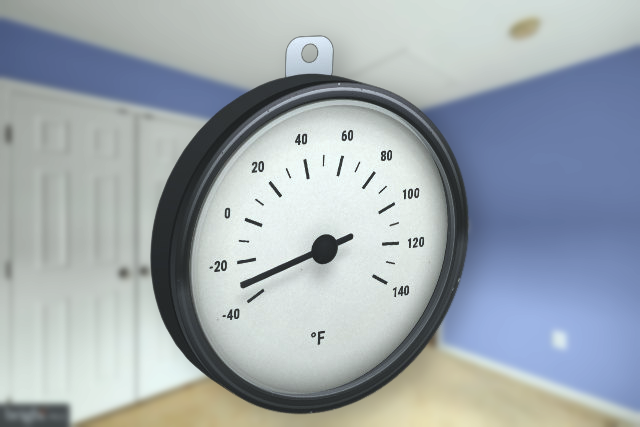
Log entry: -30; °F
